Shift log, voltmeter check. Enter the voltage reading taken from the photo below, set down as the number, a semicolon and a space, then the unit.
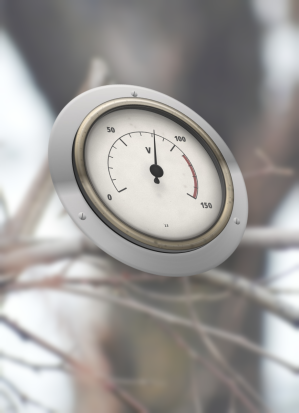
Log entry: 80; V
